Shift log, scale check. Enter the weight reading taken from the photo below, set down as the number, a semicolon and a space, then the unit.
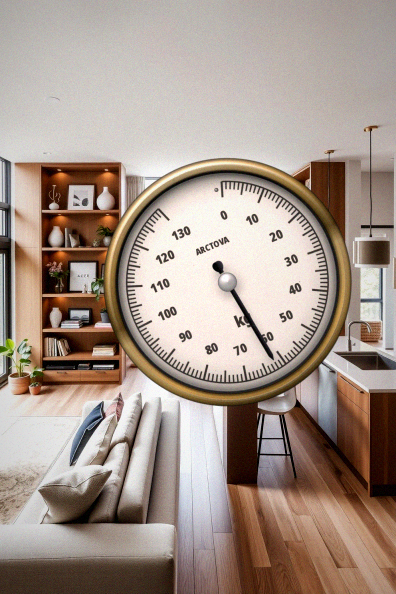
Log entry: 62; kg
